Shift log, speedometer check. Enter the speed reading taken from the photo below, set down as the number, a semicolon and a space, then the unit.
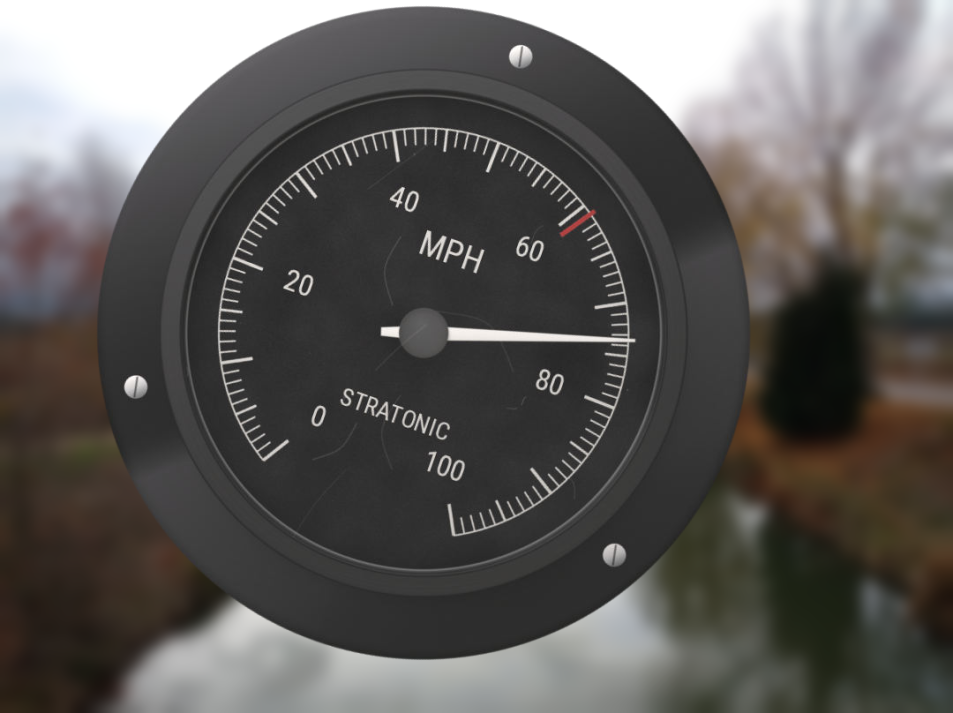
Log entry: 73.5; mph
